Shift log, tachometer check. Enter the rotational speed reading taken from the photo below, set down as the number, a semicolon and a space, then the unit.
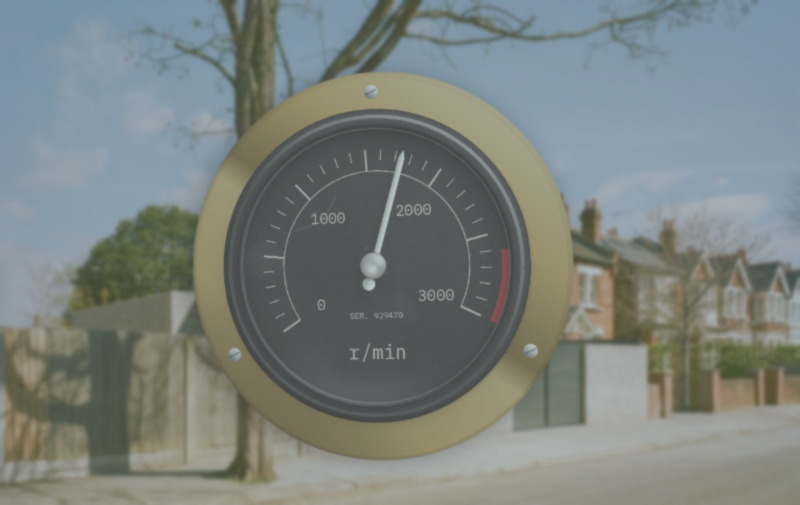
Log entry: 1750; rpm
